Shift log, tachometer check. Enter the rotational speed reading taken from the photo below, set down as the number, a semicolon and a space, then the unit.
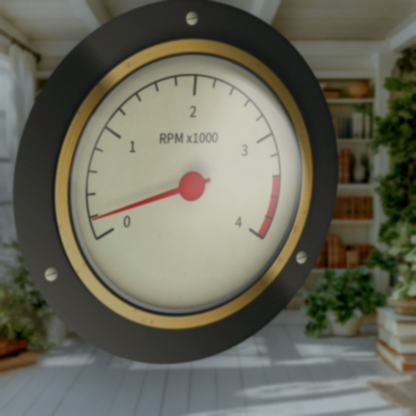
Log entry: 200; rpm
